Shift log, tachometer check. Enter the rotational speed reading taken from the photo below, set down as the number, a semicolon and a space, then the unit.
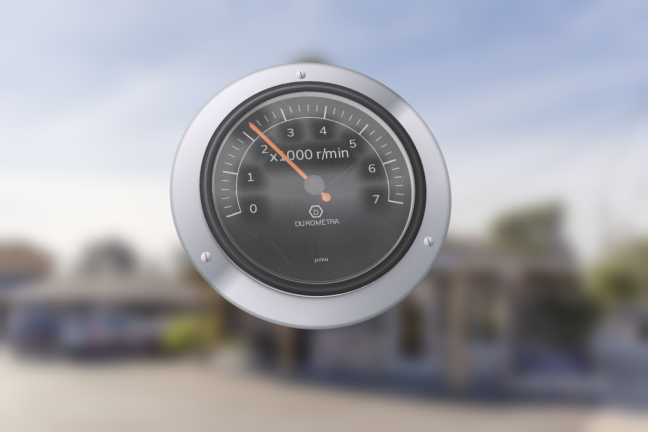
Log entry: 2200; rpm
